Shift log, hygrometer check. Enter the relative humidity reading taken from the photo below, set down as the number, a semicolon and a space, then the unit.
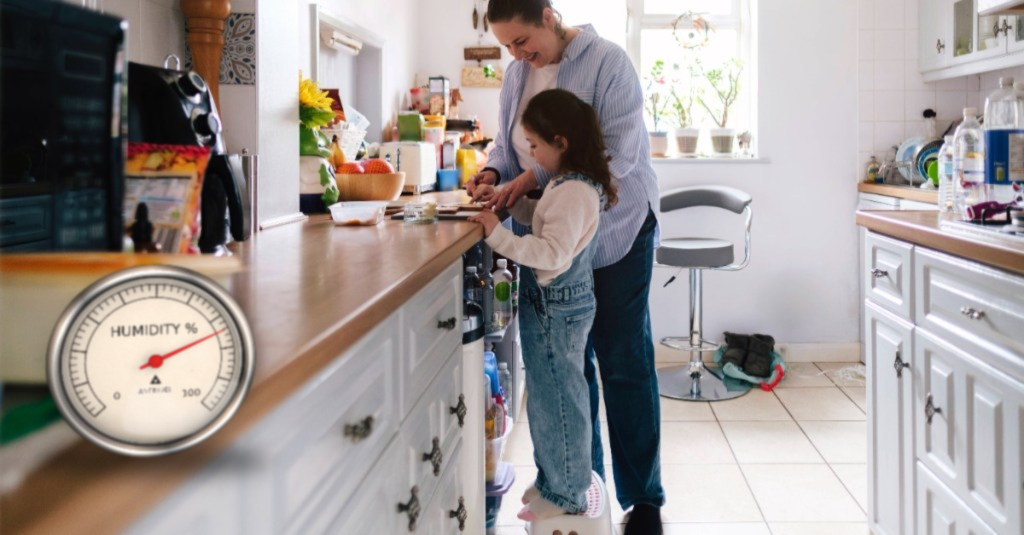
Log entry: 74; %
